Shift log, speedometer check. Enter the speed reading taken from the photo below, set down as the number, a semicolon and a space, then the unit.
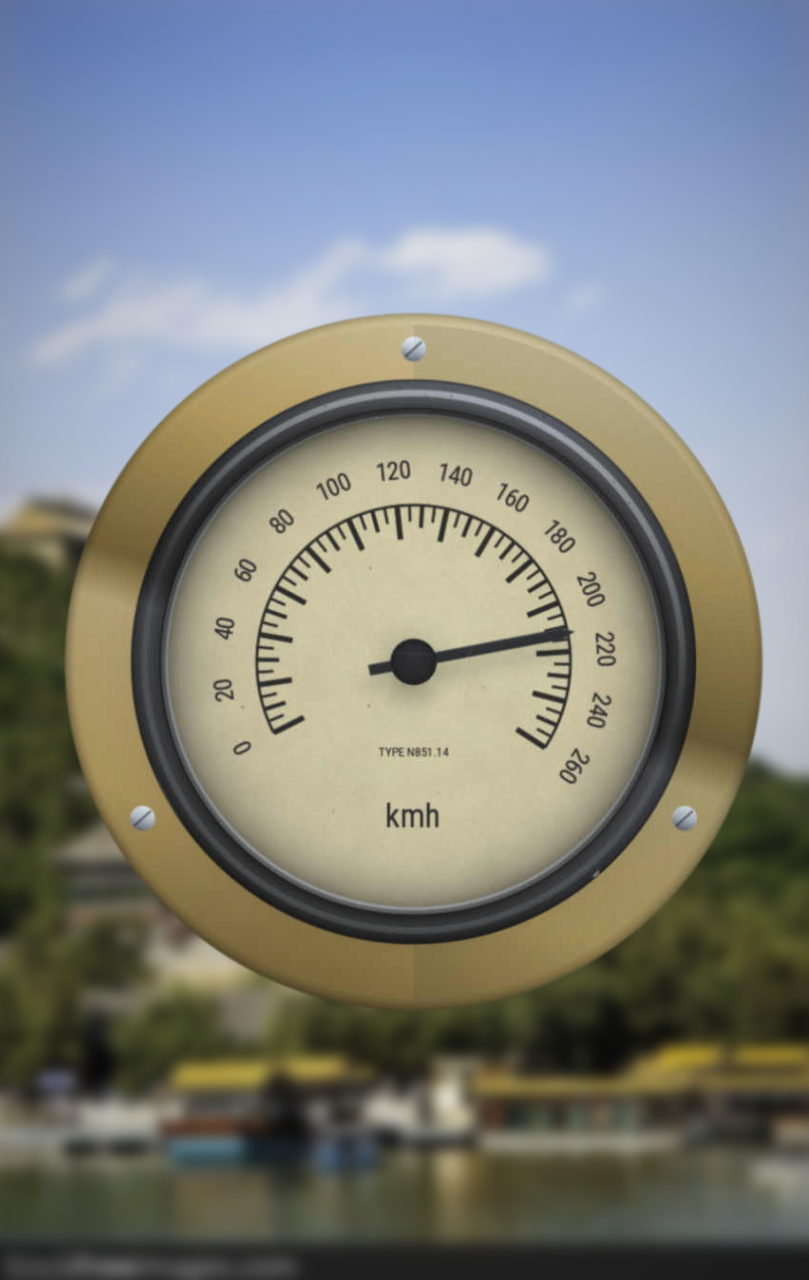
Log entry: 212.5; km/h
